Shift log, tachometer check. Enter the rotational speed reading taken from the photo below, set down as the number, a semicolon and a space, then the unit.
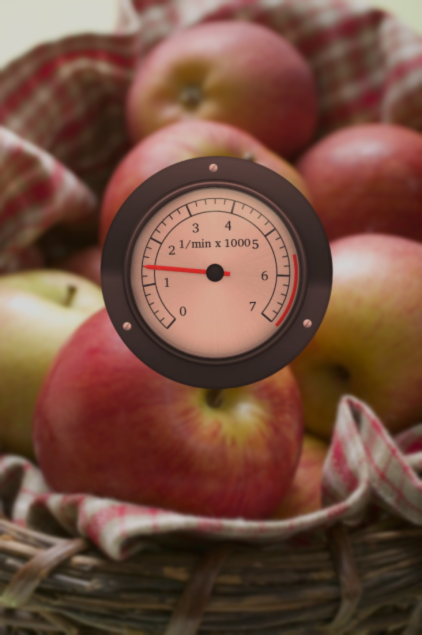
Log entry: 1400; rpm
